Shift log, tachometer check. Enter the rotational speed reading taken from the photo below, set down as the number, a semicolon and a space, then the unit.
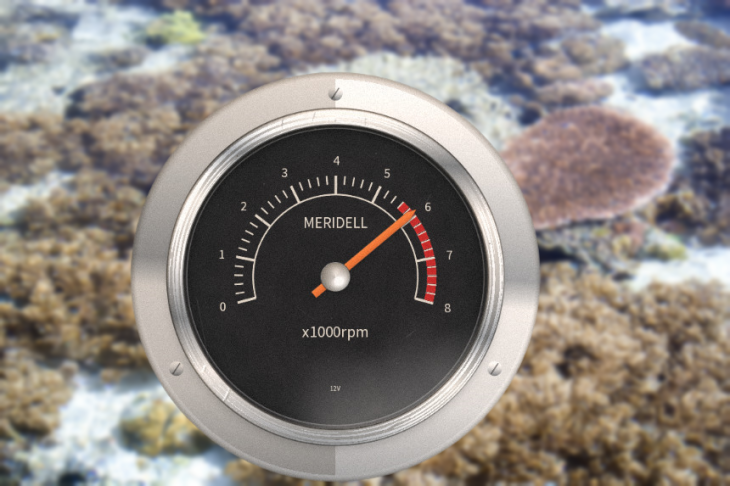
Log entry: 5900; rpm
